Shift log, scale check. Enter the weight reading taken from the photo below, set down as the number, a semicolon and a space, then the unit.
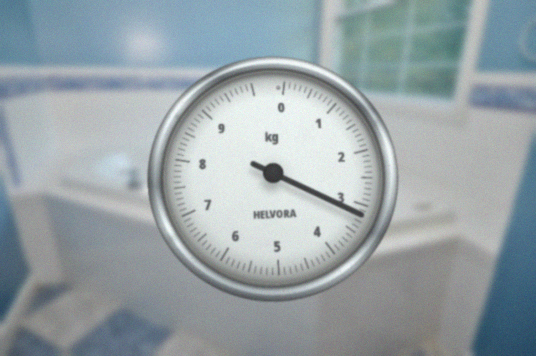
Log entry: 3.2; kg
